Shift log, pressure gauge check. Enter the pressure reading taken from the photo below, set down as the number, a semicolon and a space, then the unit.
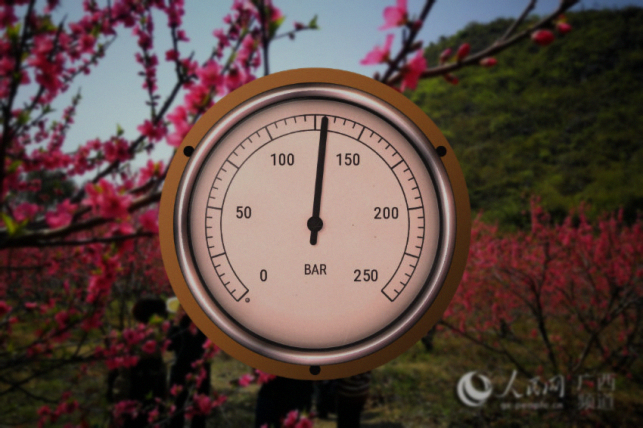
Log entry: 130; bar
